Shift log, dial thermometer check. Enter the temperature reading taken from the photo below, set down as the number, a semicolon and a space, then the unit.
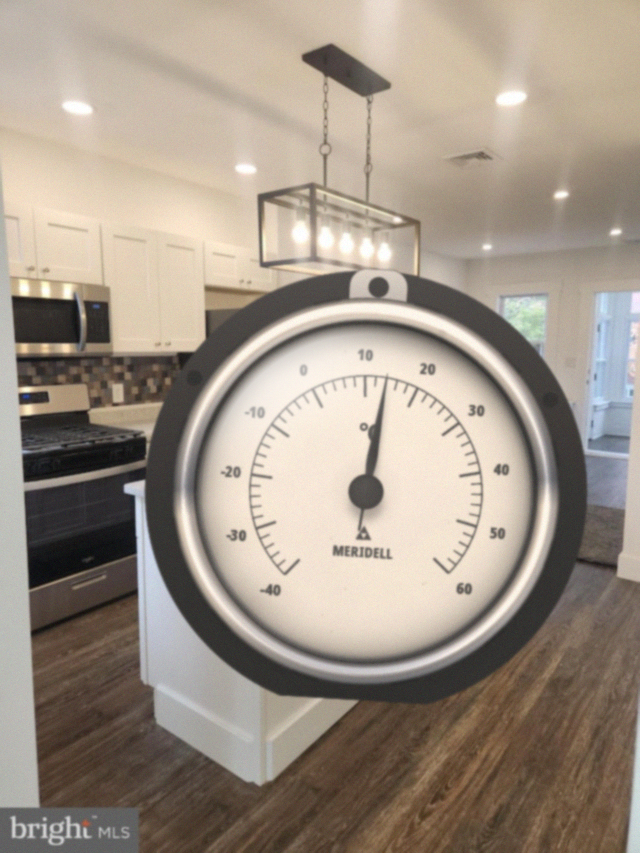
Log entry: 14; °C
